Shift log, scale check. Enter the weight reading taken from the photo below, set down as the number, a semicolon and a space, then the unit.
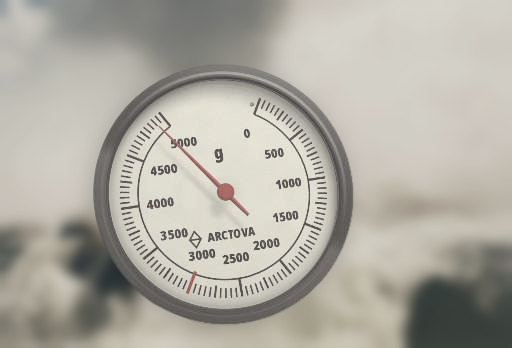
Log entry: 4900; g
